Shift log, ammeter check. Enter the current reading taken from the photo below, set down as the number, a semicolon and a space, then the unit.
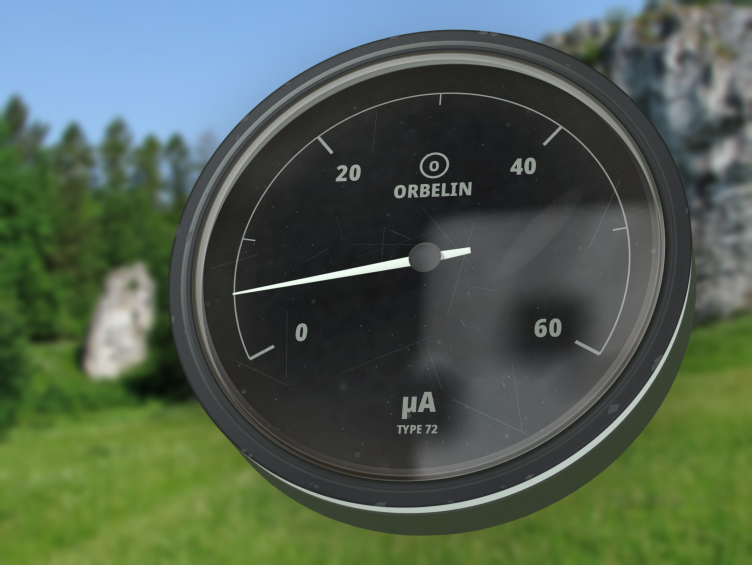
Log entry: 5; µA
